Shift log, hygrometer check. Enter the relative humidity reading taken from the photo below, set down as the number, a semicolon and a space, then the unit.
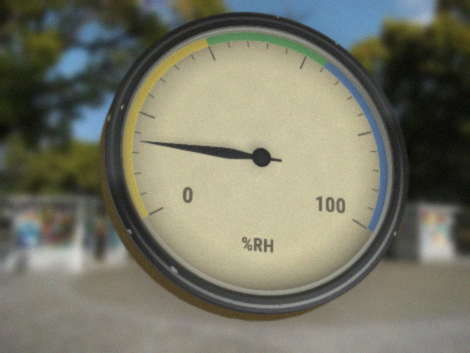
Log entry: 14; %
